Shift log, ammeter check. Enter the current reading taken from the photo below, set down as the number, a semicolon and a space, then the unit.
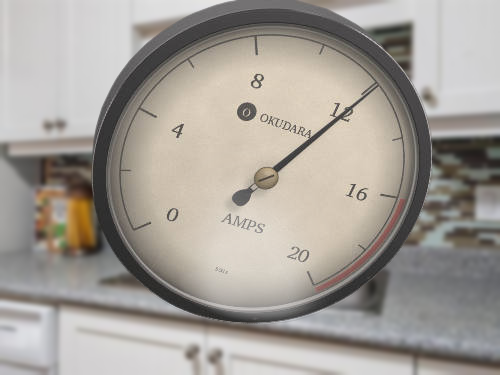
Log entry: 12; A
